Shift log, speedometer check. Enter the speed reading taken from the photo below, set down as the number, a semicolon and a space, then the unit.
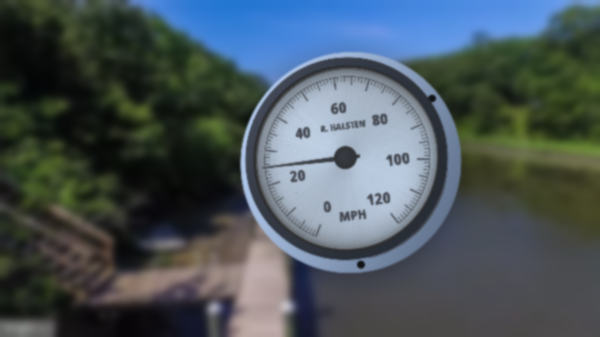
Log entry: 25; mph
